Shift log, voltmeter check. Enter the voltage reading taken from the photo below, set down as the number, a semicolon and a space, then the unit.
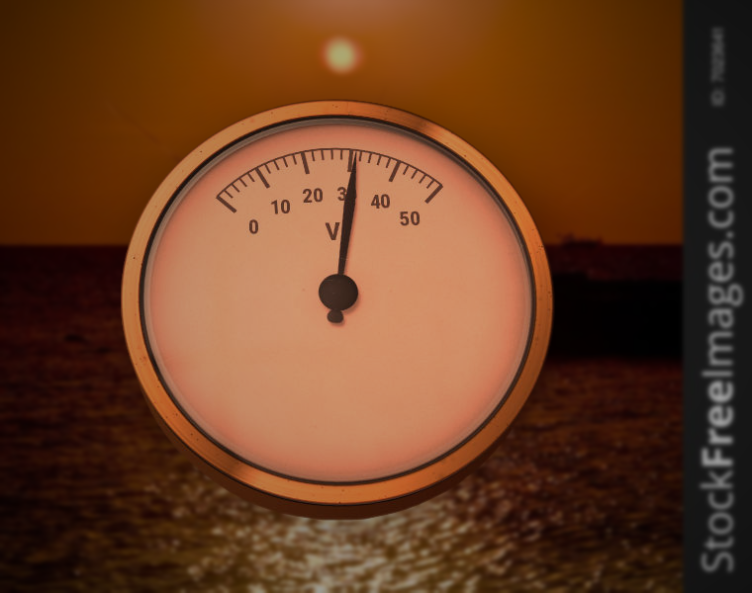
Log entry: 31; V
